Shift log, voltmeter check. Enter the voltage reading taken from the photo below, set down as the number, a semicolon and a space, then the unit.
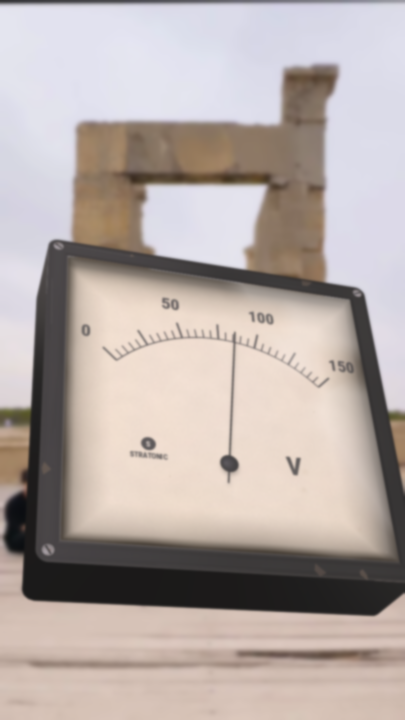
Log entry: 85; V
